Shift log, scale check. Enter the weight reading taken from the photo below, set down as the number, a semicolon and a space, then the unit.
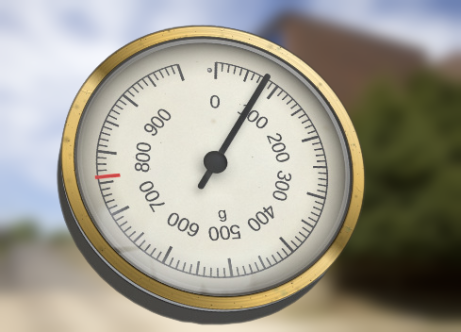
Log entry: 80; g
